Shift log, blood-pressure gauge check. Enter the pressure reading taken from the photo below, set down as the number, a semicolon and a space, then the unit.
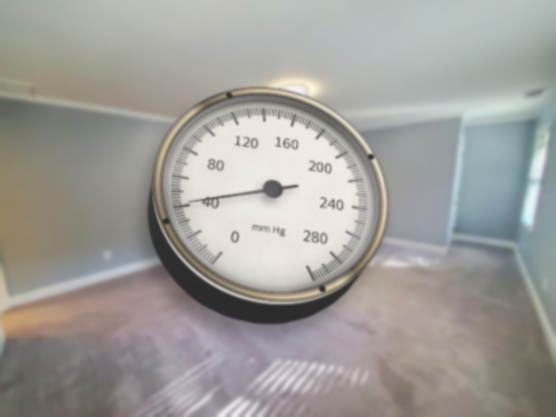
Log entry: 40; mmHg
